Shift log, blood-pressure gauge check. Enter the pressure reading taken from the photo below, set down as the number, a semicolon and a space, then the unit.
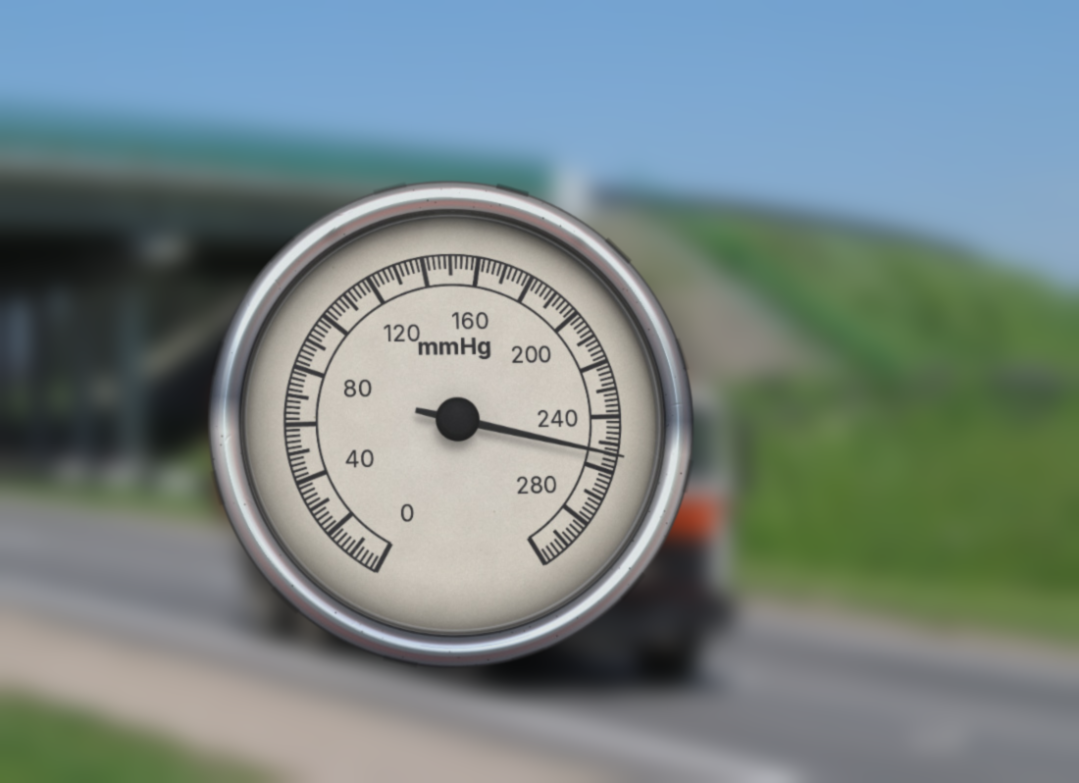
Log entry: 254; mmHg
